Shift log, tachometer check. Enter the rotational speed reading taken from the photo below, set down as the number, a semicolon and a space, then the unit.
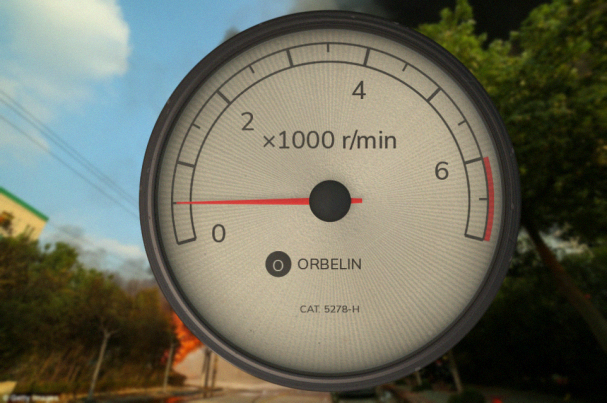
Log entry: 500; rpm
